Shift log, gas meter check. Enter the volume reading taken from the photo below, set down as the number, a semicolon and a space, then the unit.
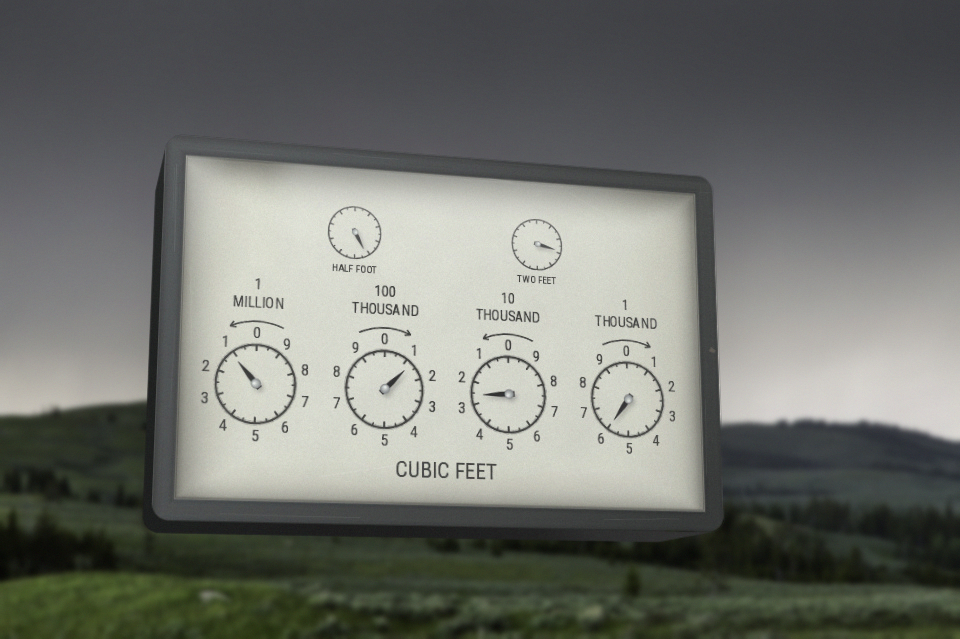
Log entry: 112600; ft³
